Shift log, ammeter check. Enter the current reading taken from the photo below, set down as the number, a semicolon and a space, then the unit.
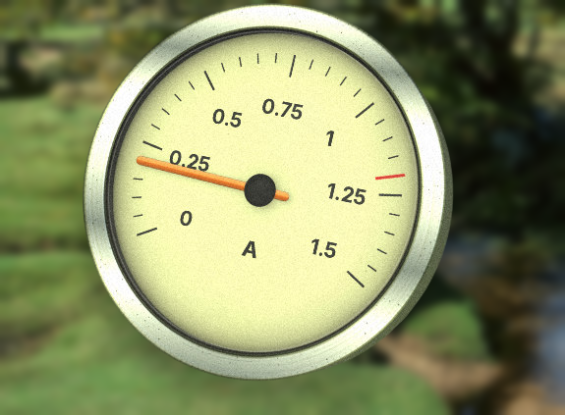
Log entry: 0.2; A
